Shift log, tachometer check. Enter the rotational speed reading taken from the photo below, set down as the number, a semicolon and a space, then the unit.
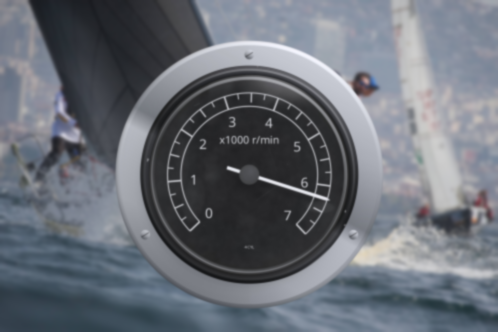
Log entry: 6250; rpm
